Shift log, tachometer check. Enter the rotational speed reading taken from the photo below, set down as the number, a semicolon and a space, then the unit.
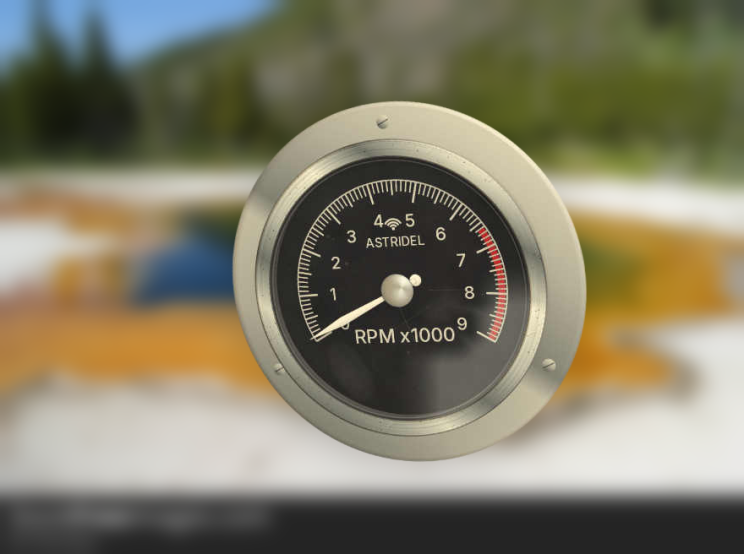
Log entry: 100; rpm
